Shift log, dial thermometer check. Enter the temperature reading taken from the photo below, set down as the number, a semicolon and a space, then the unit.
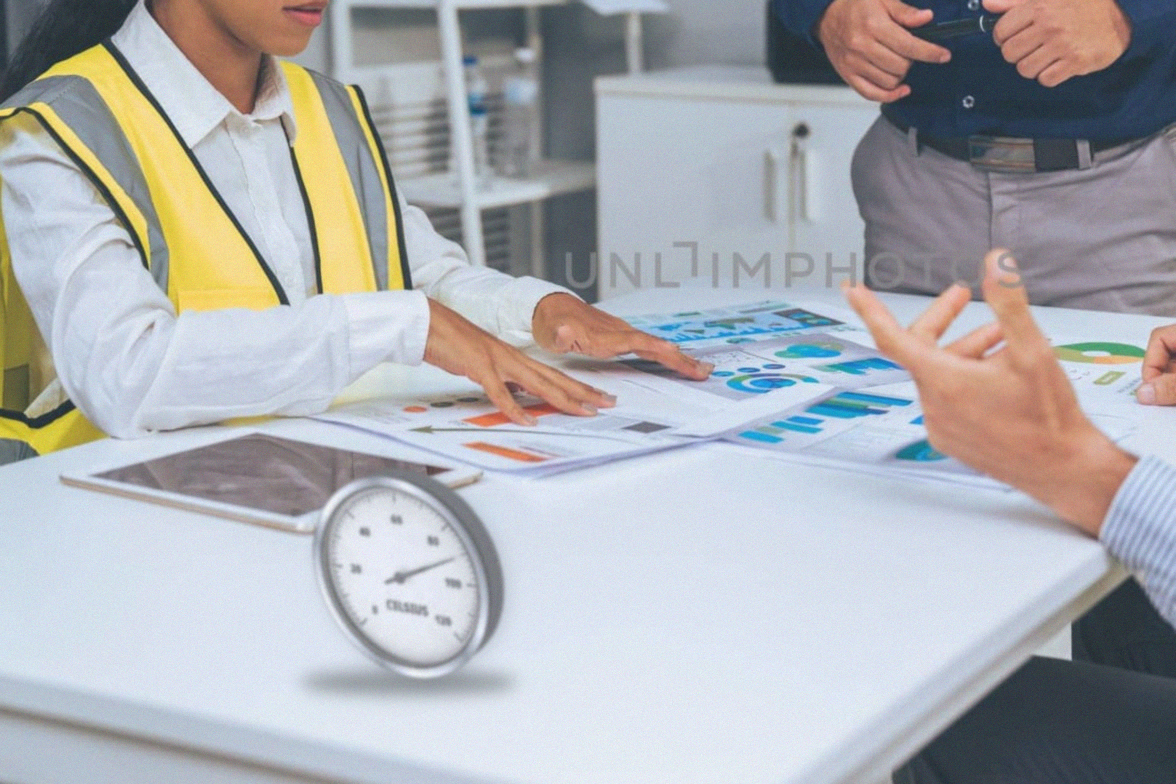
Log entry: 90; °C
